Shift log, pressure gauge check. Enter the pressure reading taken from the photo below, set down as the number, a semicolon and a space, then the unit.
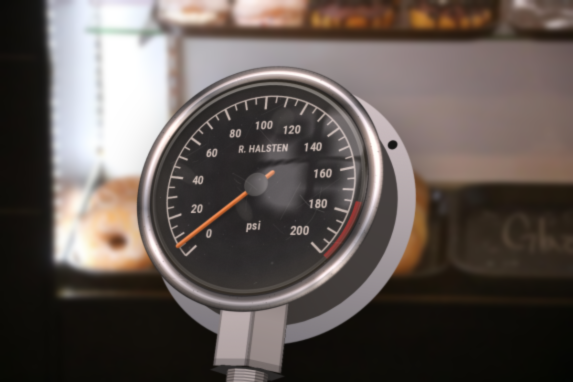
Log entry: 5; psi
